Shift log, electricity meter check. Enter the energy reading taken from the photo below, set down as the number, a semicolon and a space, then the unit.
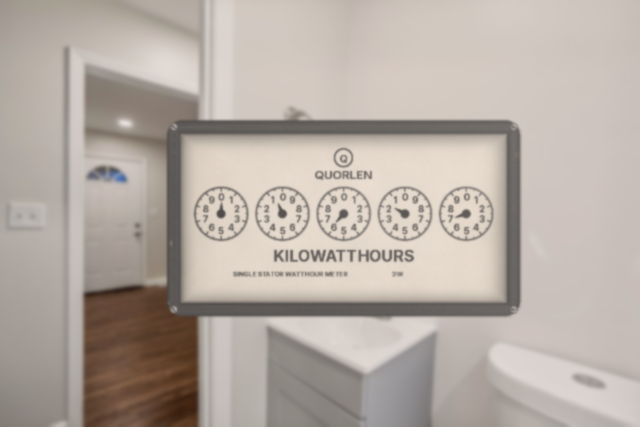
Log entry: 617; kWh
